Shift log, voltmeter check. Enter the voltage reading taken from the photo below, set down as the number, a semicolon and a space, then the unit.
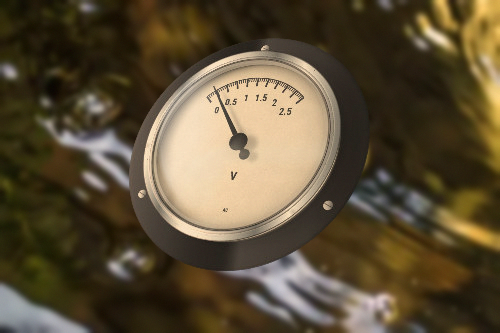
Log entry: 0.25; V
